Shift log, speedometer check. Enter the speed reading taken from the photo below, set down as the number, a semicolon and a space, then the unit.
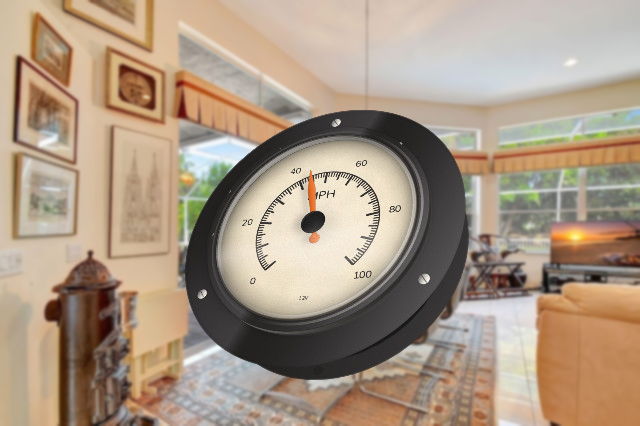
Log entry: 45; mph
